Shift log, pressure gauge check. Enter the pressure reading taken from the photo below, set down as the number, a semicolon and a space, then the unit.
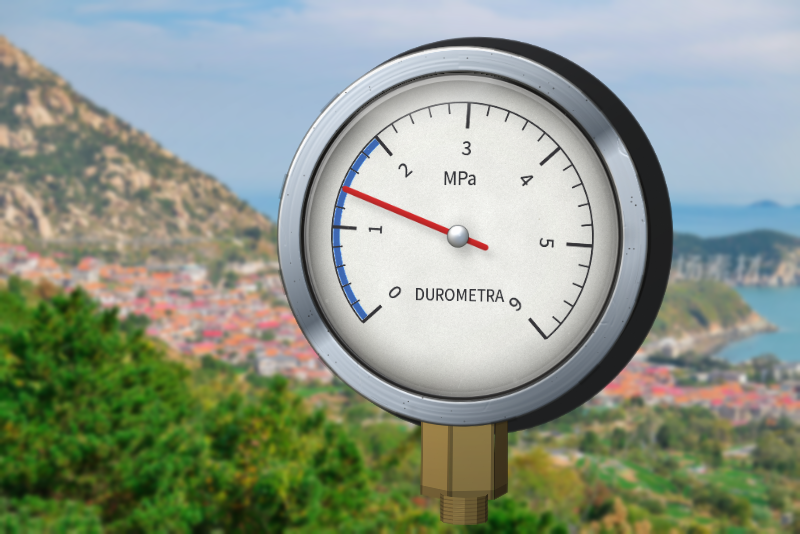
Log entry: 1.4; MPa
